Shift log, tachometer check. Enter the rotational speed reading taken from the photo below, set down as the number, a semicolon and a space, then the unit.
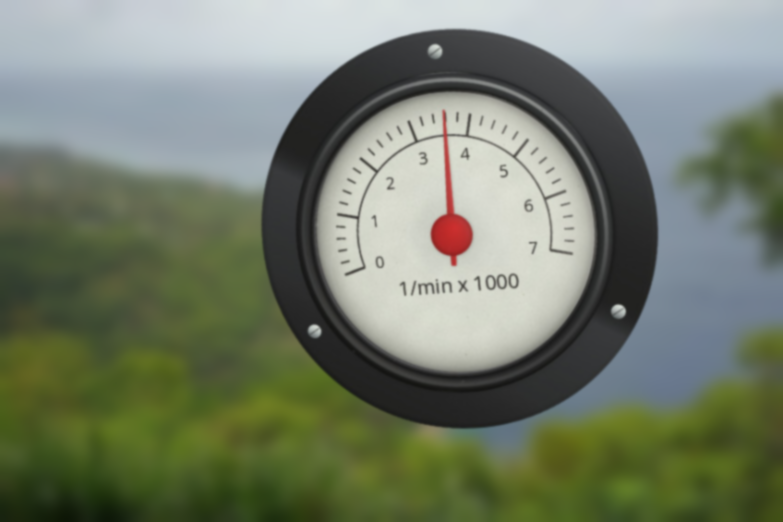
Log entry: 3600; rpm
